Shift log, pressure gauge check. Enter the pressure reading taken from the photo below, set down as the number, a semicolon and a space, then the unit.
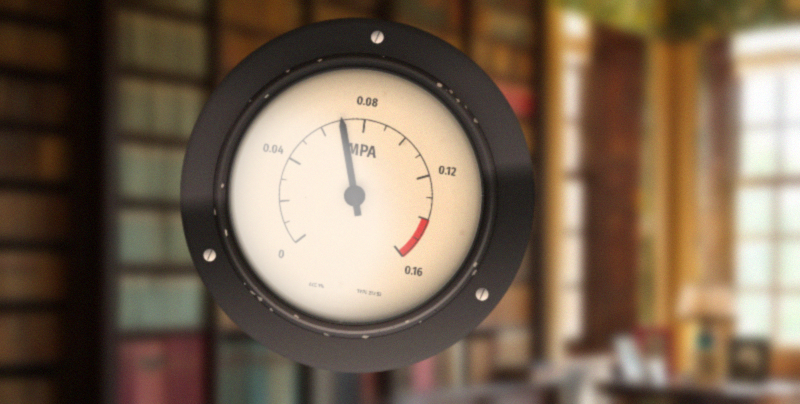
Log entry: 0.07; MPa
